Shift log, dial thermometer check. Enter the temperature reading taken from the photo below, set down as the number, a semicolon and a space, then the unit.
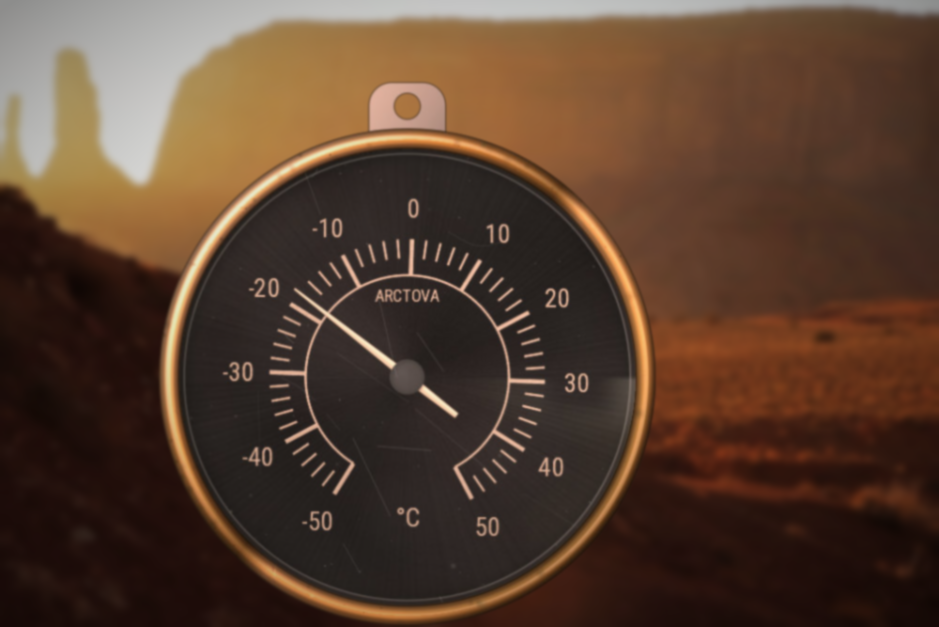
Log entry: -18; °C
